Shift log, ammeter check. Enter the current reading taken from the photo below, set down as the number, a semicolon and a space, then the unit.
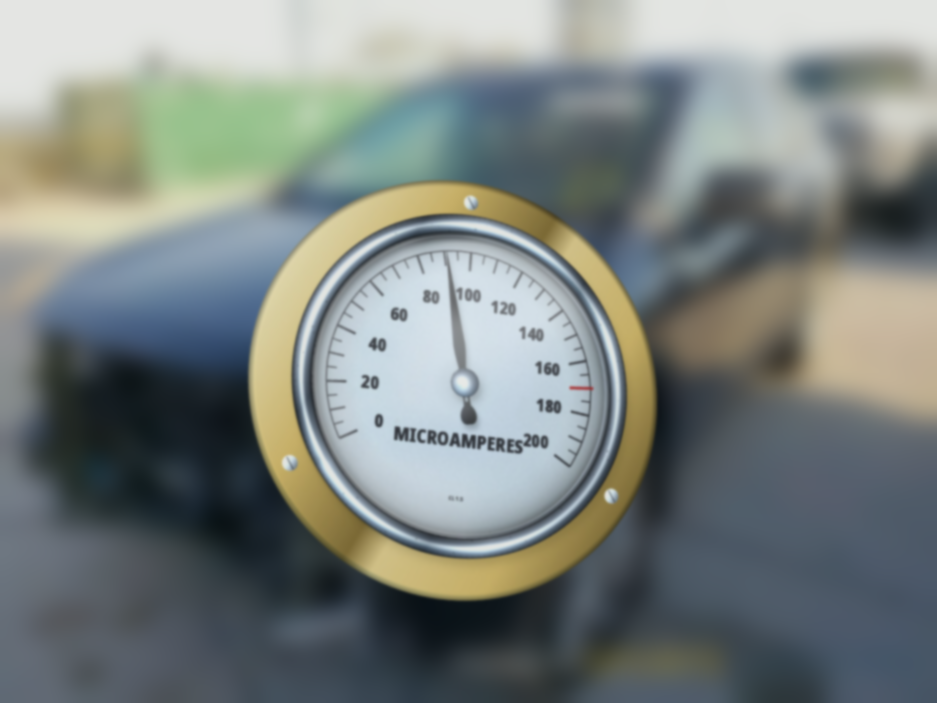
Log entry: 90; µA
